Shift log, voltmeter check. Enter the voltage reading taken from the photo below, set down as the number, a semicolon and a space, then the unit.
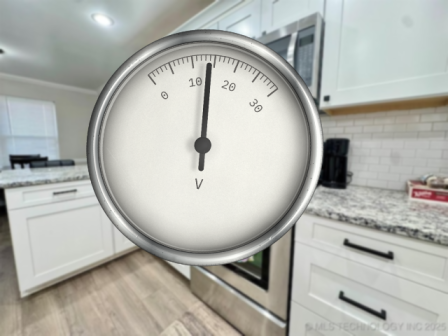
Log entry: 14; V
